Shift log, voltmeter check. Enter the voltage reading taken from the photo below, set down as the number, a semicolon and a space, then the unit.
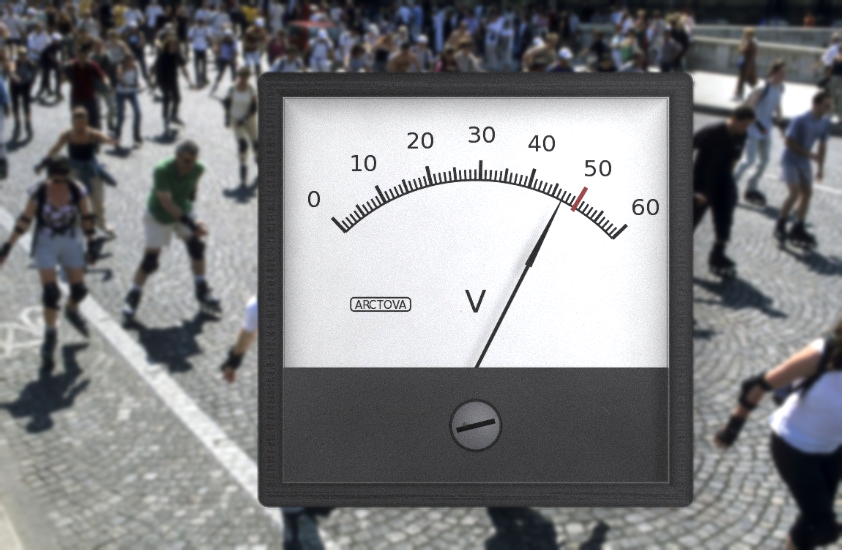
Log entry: 47; V
